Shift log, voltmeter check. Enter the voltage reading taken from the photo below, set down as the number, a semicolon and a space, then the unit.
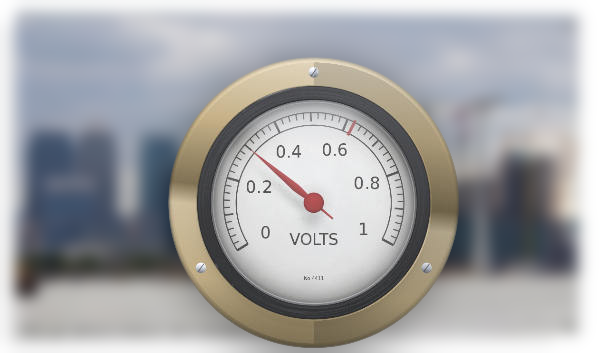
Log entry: 0.3; V
